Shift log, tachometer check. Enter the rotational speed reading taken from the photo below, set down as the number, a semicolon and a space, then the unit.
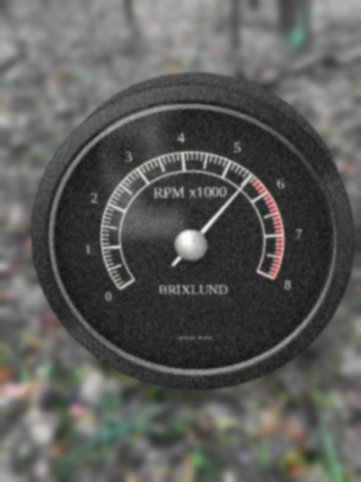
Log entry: 5500; rpm
